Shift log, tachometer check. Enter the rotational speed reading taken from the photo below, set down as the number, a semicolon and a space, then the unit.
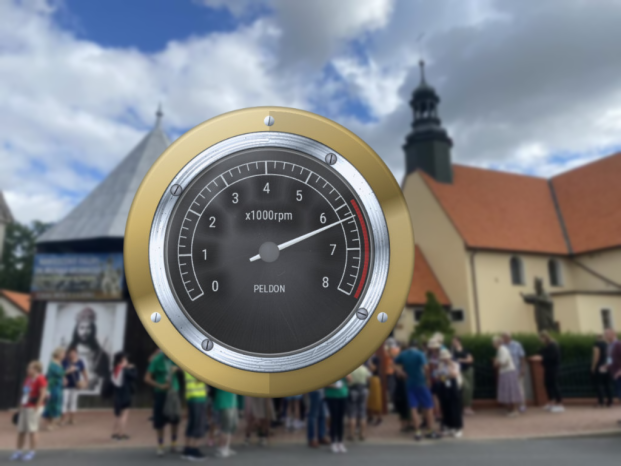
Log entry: 6300; rpm
